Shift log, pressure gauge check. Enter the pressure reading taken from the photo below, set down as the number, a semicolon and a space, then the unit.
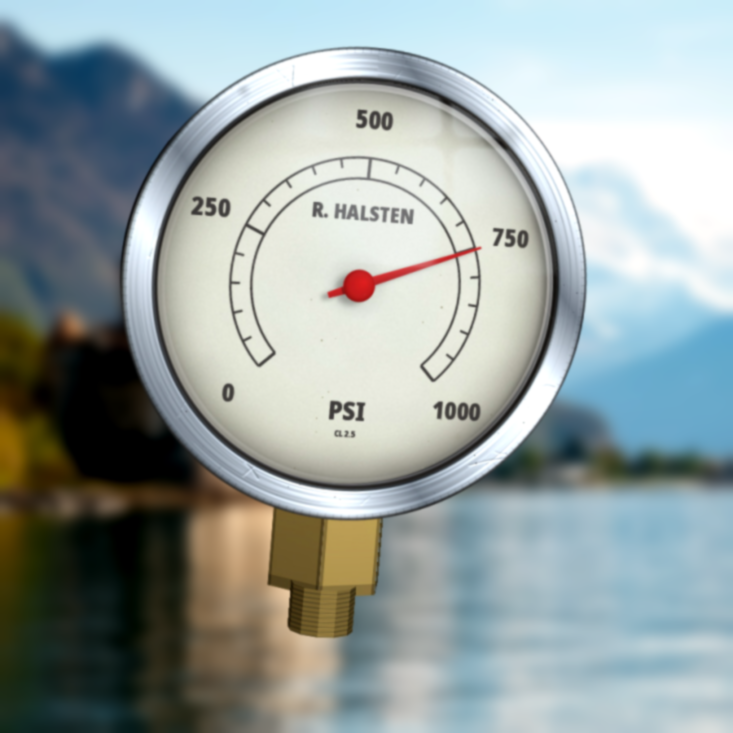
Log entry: 750; psi
